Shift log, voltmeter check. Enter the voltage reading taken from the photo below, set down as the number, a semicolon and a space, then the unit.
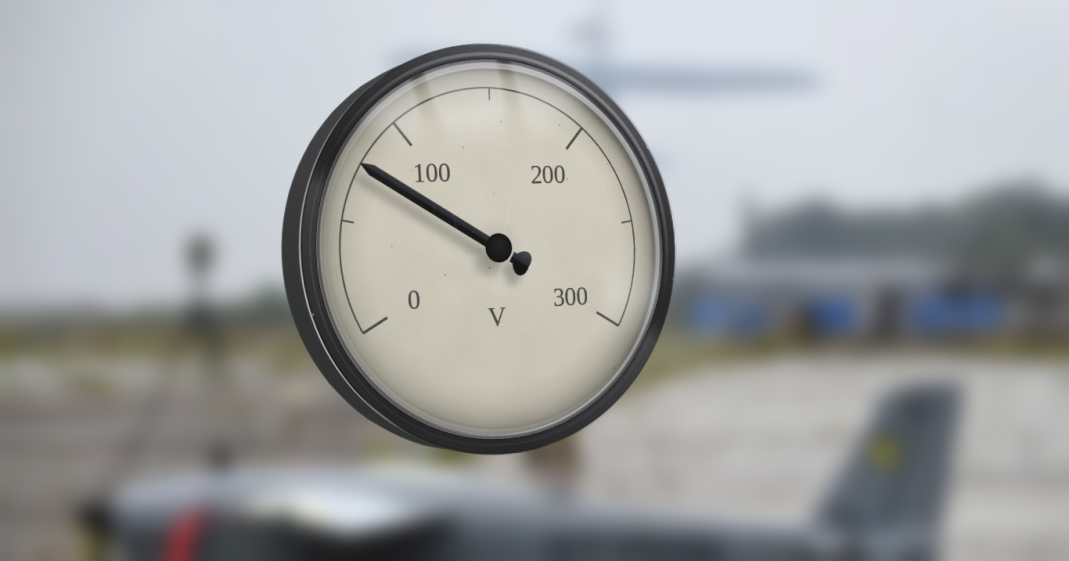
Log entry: 75; V
